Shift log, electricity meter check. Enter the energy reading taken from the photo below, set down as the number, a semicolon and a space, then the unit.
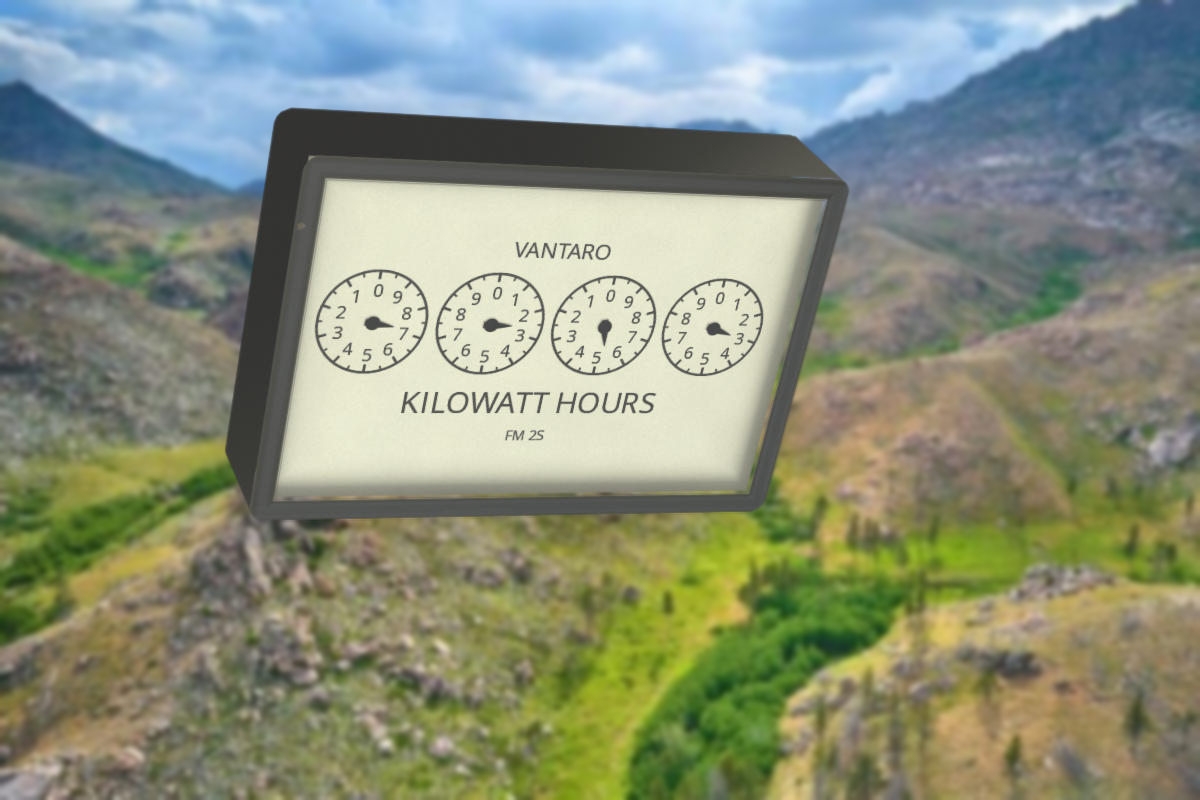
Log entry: 7253; kWh
